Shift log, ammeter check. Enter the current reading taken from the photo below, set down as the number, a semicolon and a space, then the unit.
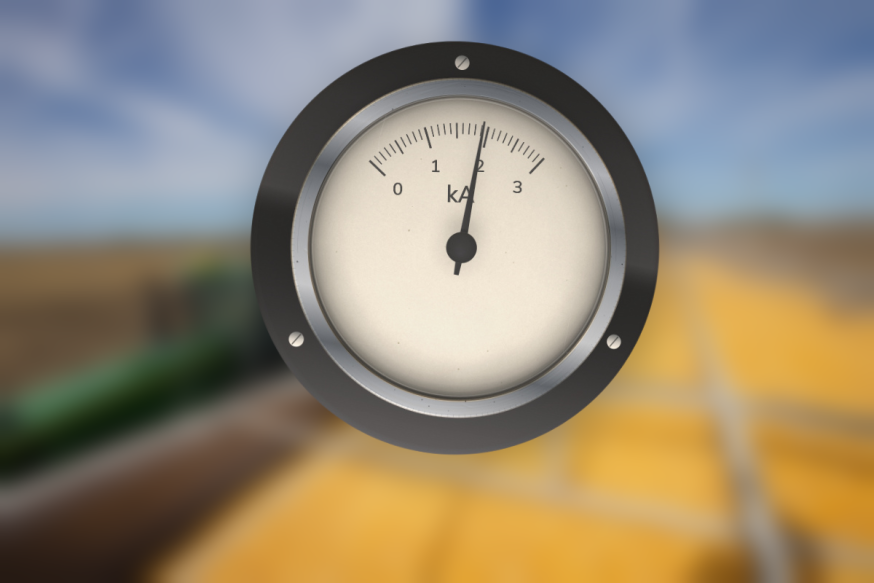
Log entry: 1.9; kA
